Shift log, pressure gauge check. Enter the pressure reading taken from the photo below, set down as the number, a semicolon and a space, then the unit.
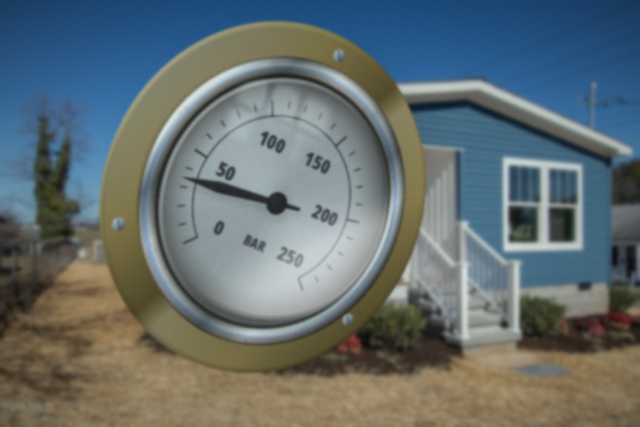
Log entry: 35; bar
